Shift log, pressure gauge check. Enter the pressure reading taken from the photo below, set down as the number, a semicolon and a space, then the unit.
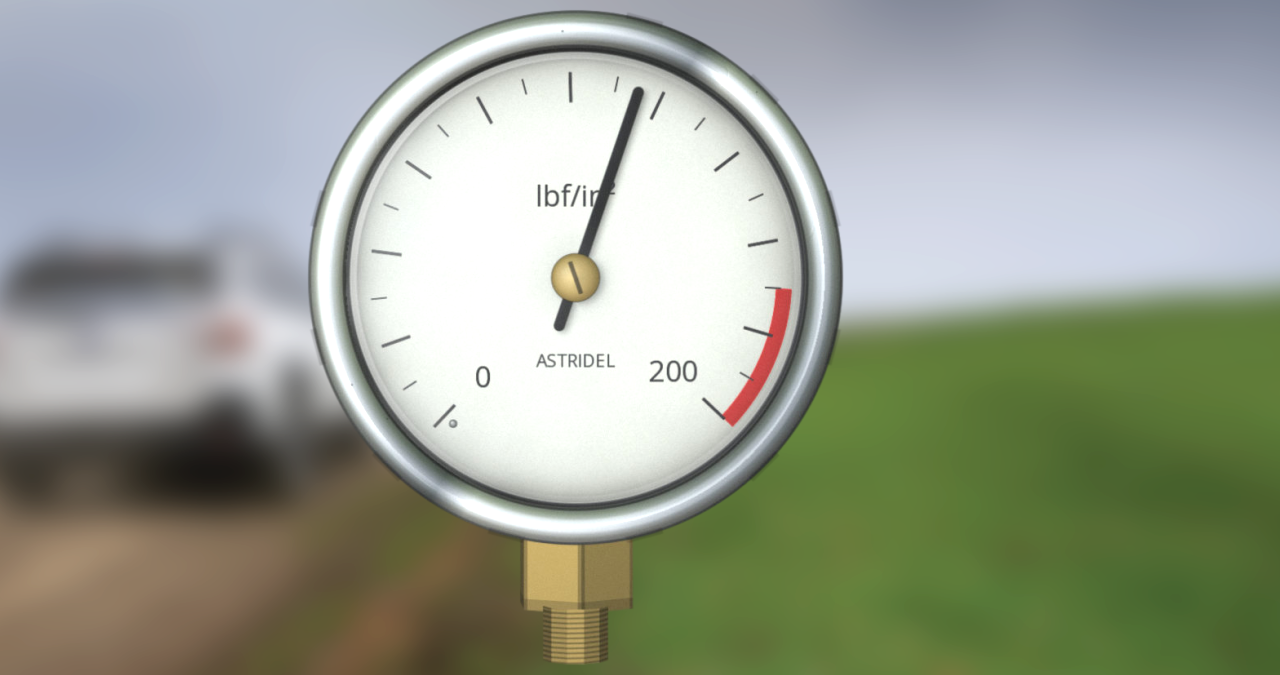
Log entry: 115; psi
